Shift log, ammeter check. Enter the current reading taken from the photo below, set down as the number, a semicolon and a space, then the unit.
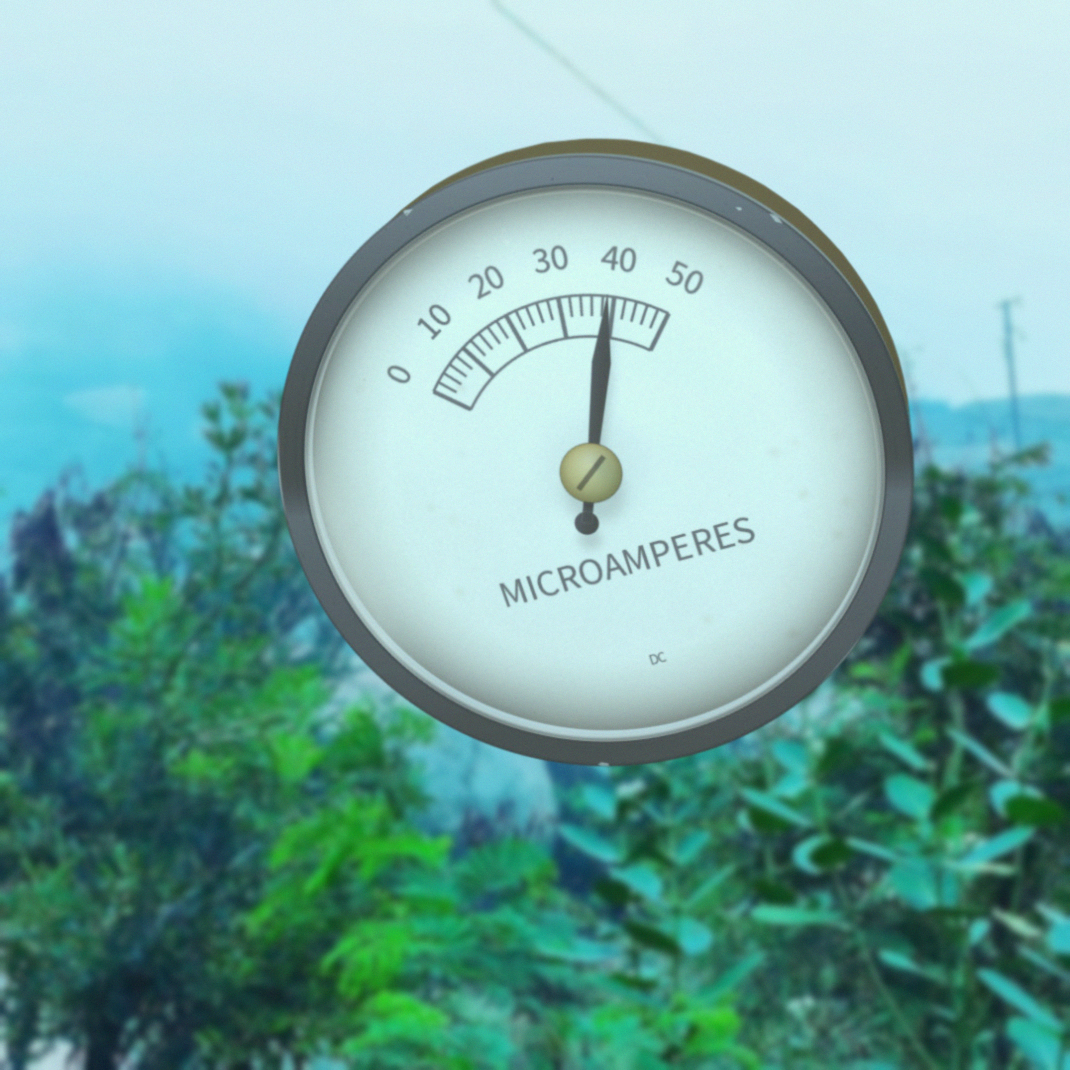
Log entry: 39; µA
